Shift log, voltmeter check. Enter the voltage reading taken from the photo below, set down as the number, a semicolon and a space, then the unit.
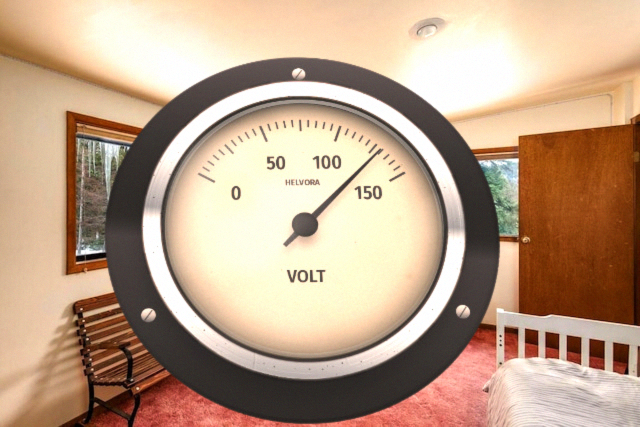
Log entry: 130; V
